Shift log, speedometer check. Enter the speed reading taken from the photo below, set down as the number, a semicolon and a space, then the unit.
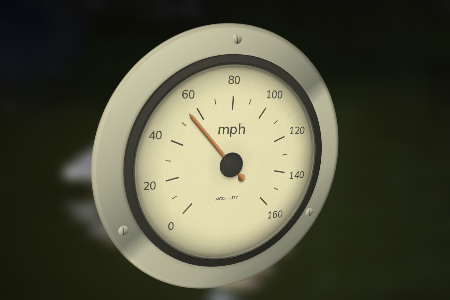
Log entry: 55; mph
